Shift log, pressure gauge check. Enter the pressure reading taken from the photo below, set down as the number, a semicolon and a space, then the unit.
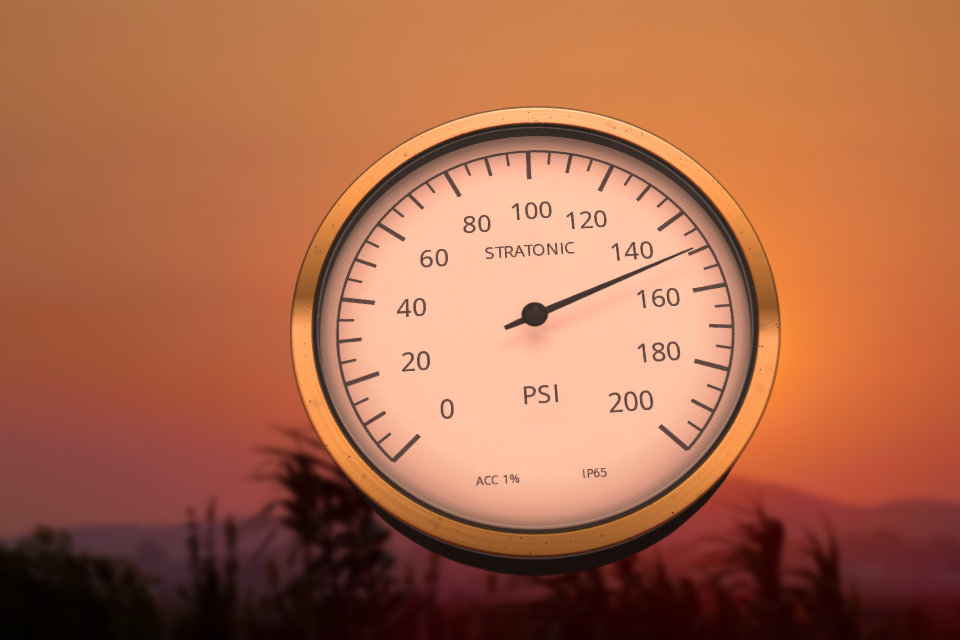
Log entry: 150; psi
